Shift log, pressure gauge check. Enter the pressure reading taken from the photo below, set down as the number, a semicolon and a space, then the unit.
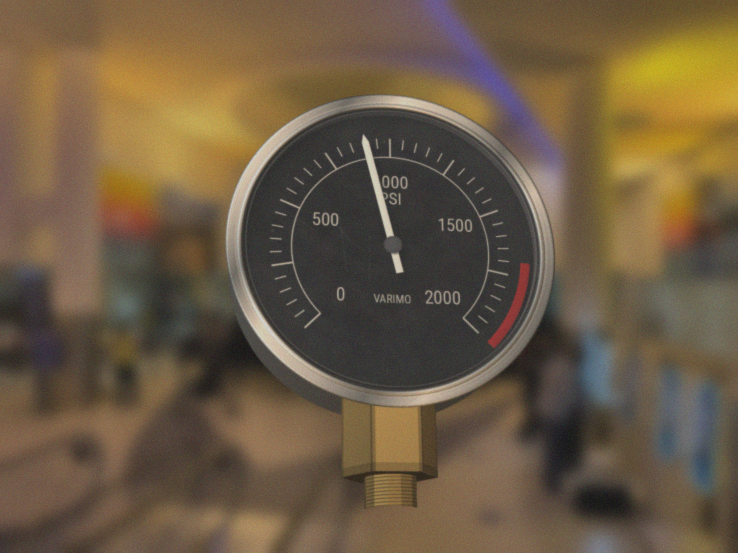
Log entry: 900; psi
